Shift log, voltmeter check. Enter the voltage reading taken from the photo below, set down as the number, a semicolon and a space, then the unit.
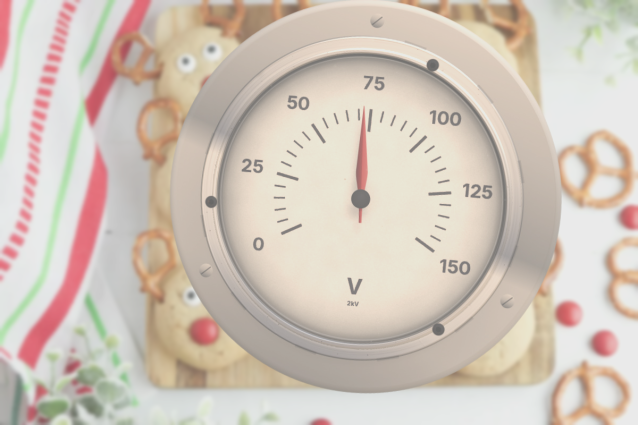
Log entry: 72.5; V
